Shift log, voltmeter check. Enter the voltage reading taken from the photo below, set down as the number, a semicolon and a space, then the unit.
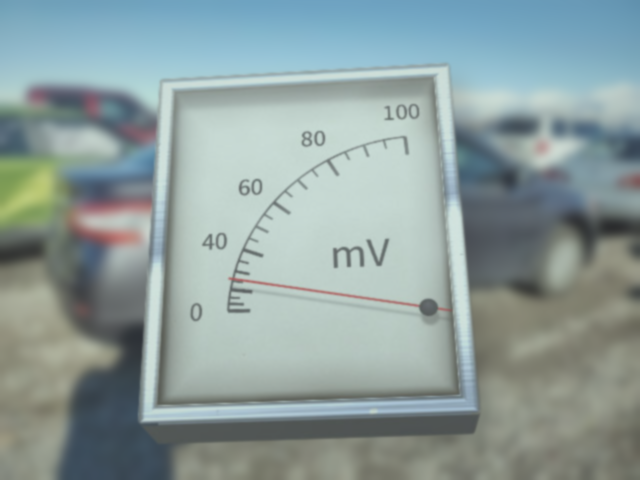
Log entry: 25; mV
